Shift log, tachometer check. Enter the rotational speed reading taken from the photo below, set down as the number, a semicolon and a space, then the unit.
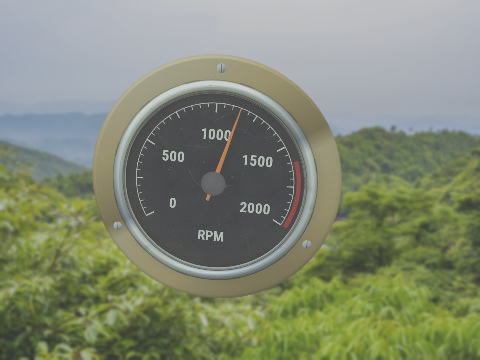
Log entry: 1150; rpm
